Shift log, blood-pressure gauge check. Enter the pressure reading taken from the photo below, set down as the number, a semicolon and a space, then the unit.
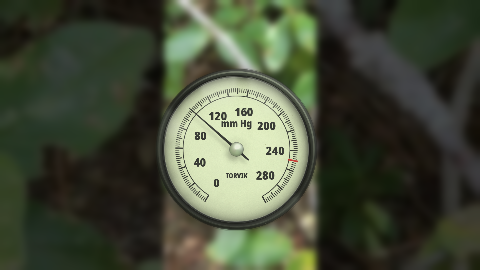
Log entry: 100; mmHg
